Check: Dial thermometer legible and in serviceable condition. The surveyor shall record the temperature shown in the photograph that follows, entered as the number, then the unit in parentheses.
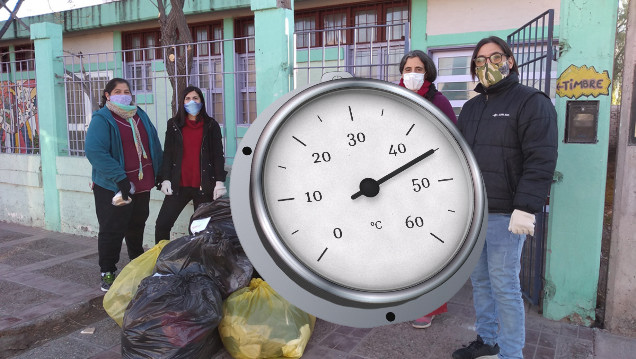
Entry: 45 (°C)
